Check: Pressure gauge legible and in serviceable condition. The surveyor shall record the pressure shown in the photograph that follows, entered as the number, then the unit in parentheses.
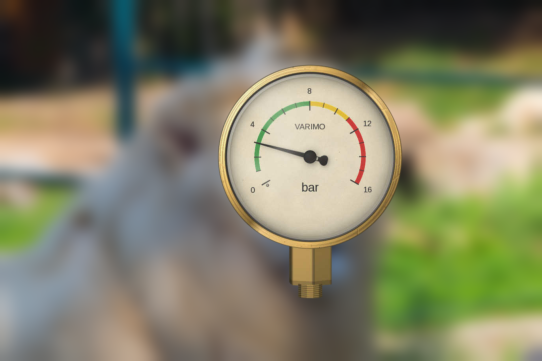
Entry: 3 (bar)
